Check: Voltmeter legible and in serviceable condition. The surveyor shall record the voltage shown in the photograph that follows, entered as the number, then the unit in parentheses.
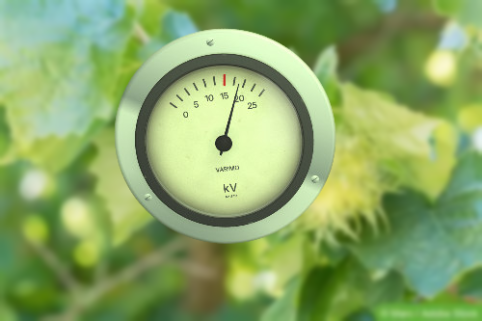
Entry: 18.75 (kV)
